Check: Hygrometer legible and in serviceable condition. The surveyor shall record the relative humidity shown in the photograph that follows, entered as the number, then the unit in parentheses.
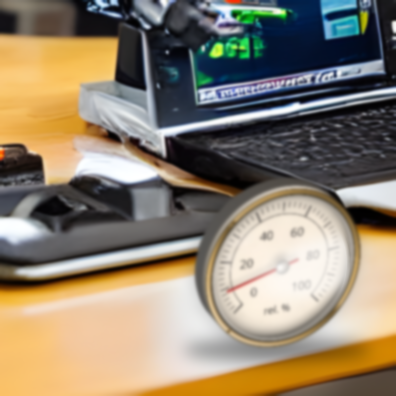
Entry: 10 (%)
